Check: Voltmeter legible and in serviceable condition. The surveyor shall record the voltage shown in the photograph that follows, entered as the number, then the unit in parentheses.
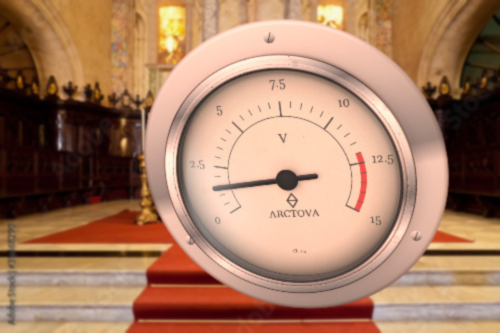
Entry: 1.5 (V)
